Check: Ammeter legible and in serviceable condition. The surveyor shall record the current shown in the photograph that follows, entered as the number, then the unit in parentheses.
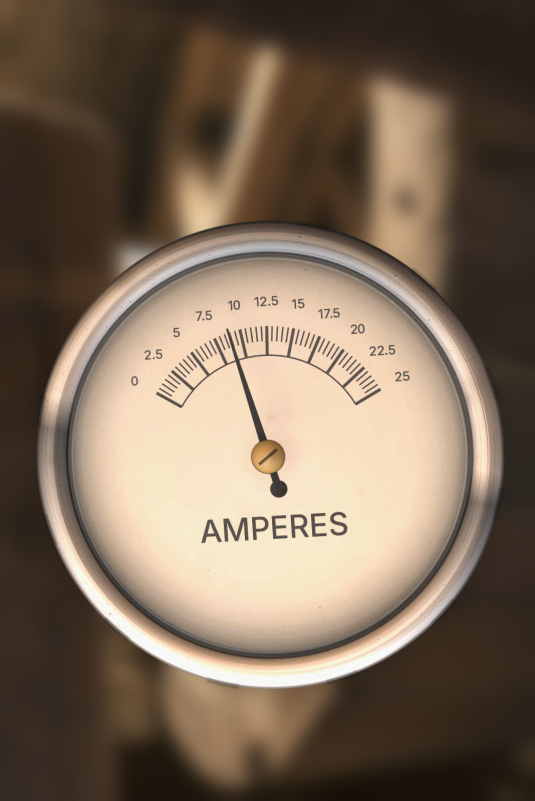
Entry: 9 (A)
